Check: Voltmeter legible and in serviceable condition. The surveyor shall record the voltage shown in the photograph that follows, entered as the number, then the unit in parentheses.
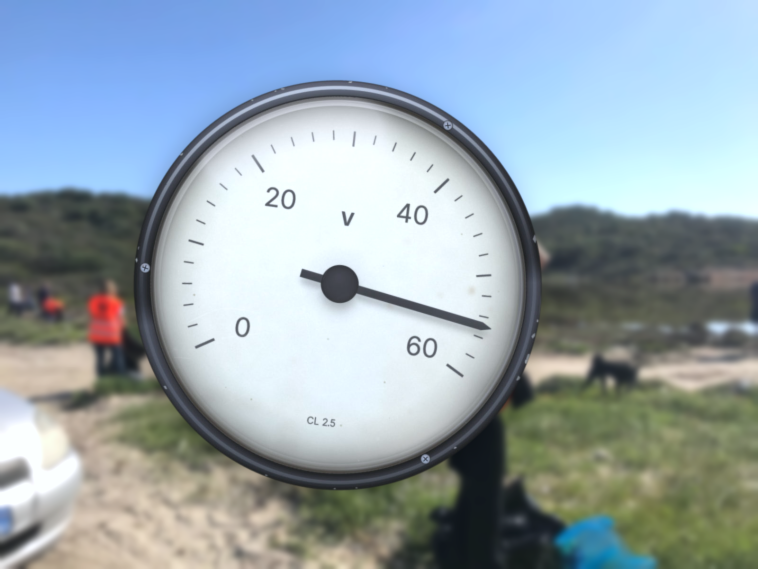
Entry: 55 (V)
